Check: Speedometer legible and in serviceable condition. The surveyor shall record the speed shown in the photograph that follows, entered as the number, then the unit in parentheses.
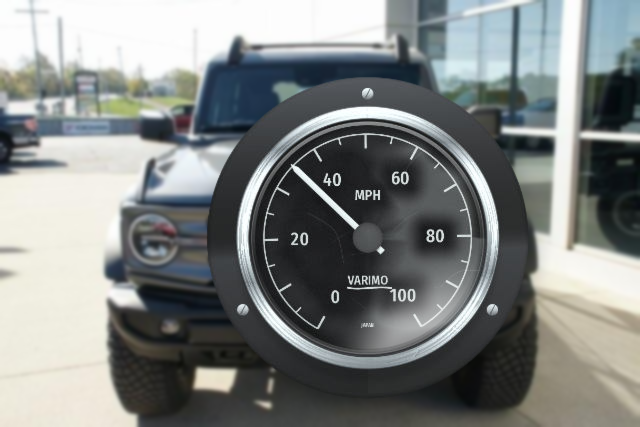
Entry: 35 (mph)
